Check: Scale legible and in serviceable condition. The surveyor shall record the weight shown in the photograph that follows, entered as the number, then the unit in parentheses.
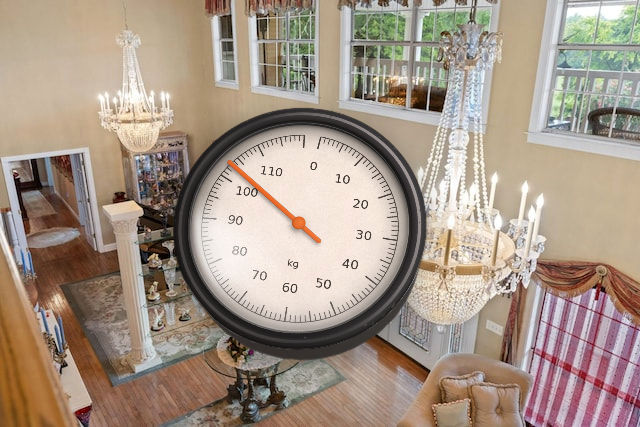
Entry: 103 (kg)
